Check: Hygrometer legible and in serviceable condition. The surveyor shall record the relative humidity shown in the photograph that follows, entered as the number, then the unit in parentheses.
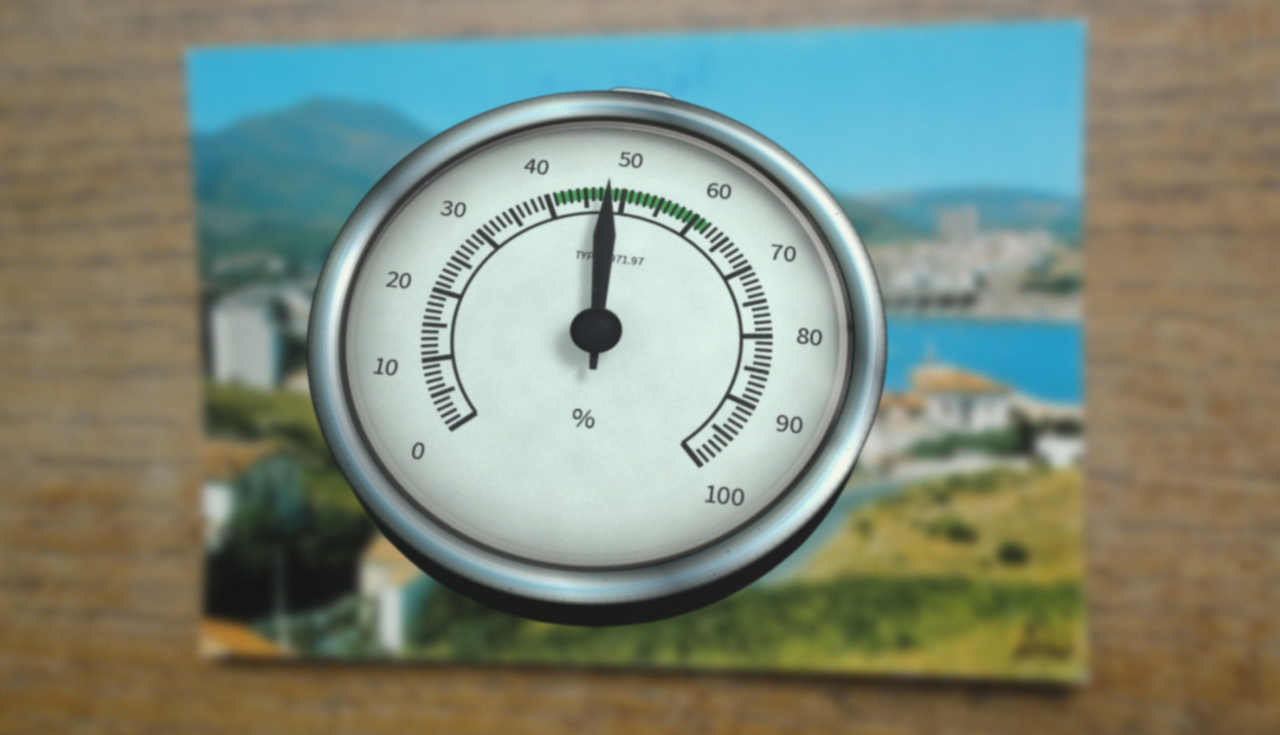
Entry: 48 (%)
